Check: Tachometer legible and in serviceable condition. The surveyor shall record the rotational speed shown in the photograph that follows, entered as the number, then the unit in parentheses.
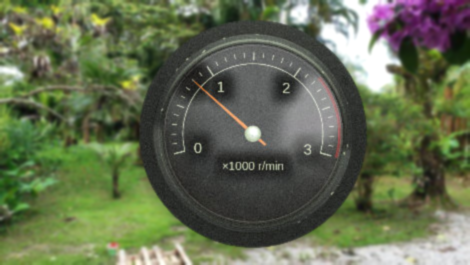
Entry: 800 (rpm)
